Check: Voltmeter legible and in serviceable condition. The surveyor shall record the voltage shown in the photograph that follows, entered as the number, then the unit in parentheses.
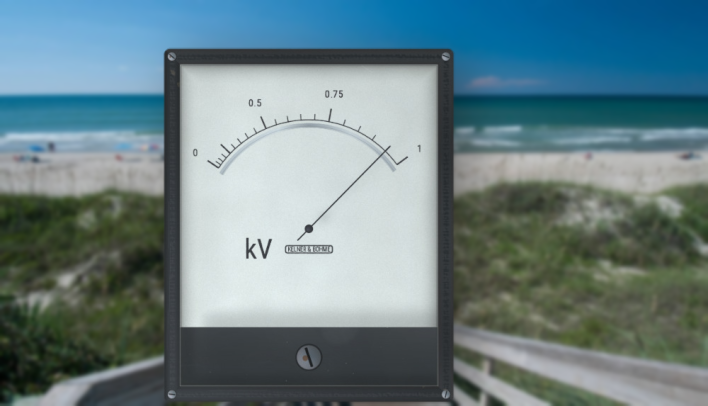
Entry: 0.95 (kV)
